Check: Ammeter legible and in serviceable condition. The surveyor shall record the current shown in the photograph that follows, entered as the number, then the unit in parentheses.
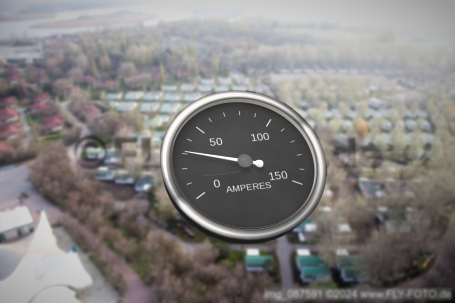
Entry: 30 (A)
